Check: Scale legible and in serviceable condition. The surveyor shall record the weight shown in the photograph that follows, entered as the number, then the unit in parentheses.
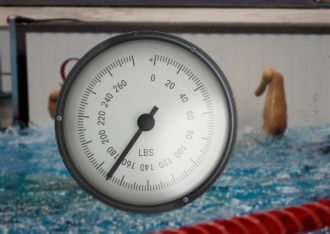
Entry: 170 (lb)
